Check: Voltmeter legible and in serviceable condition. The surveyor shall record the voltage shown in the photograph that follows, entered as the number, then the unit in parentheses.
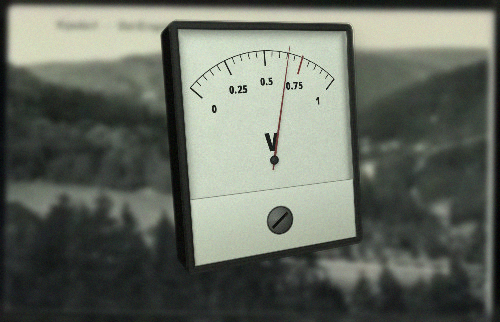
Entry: 0.65 (V)
